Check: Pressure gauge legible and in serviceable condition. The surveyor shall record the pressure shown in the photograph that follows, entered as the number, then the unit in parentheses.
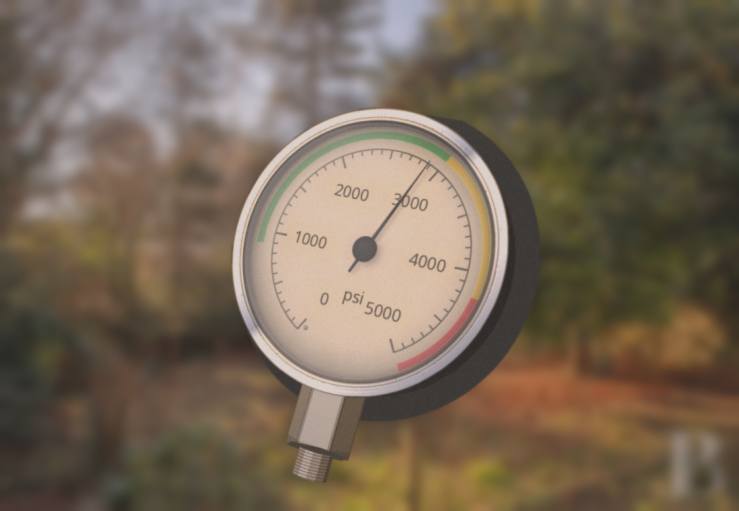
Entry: 2900 (psi)
